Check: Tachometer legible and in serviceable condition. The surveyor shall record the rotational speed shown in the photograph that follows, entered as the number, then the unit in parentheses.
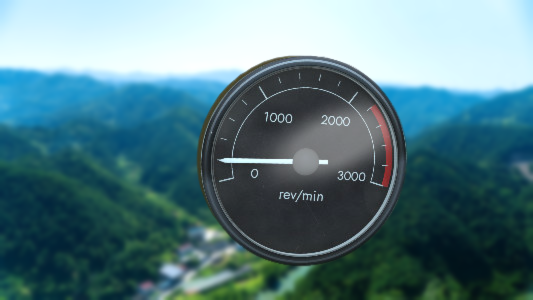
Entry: 200 (rpm)
